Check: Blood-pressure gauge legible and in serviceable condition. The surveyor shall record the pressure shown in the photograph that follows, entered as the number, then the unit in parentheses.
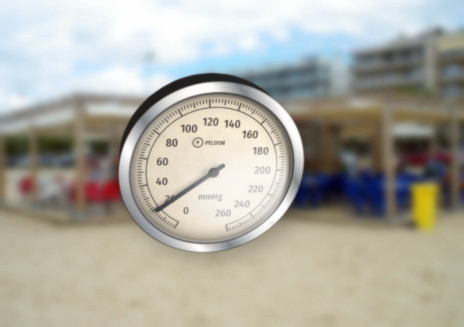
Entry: 20 (mmHg)
